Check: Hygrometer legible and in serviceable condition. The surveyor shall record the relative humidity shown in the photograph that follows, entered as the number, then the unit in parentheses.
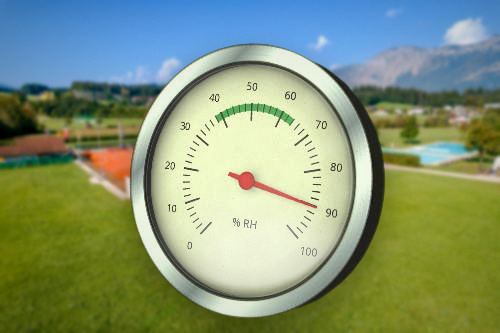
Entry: 90 (%)
